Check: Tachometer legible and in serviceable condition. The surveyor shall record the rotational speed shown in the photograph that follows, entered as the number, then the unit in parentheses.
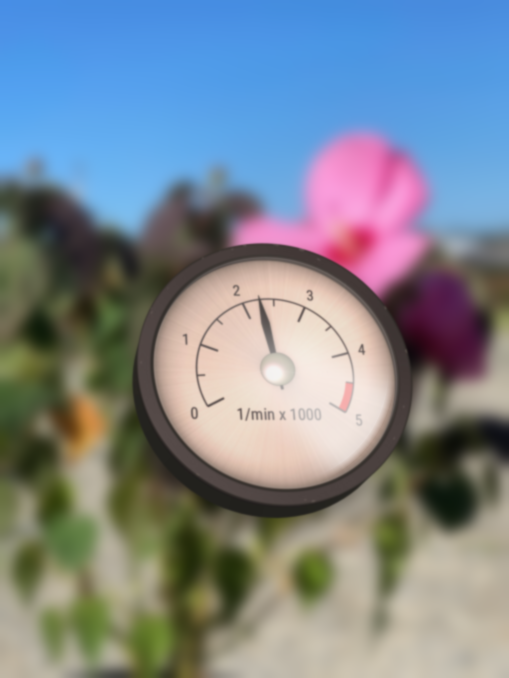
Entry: 2250 (rpm)
